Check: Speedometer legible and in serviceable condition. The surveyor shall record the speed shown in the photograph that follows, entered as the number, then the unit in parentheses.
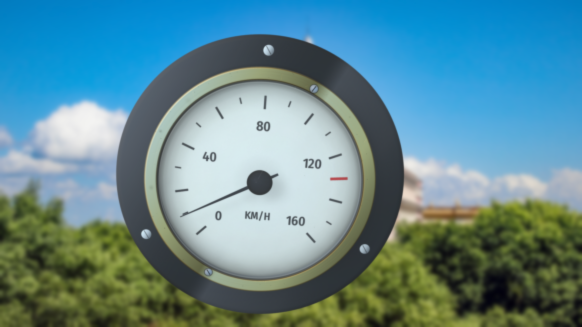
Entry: 10 (km/h)
